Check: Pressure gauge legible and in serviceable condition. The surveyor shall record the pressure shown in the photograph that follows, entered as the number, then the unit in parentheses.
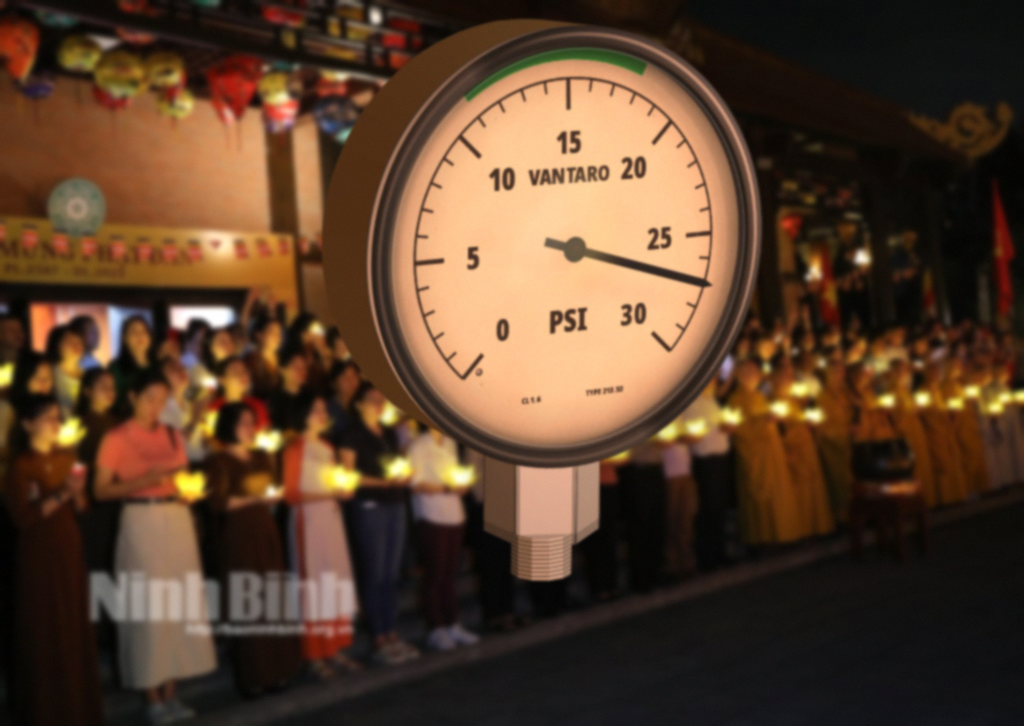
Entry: 27 (psi)
